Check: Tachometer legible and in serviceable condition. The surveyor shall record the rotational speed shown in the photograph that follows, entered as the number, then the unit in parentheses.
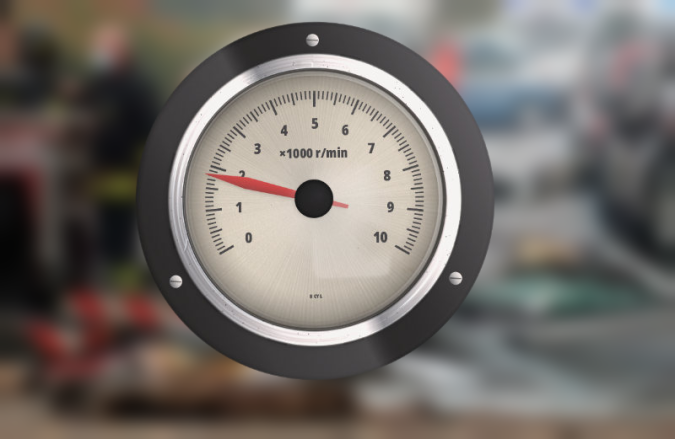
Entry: 1800 (rpm)
